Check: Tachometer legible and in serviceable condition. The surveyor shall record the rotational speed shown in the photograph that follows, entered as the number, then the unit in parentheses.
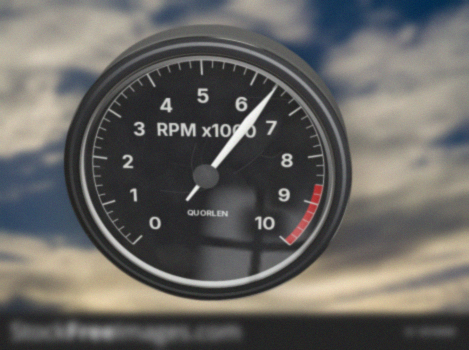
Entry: 6400 (rpm)
